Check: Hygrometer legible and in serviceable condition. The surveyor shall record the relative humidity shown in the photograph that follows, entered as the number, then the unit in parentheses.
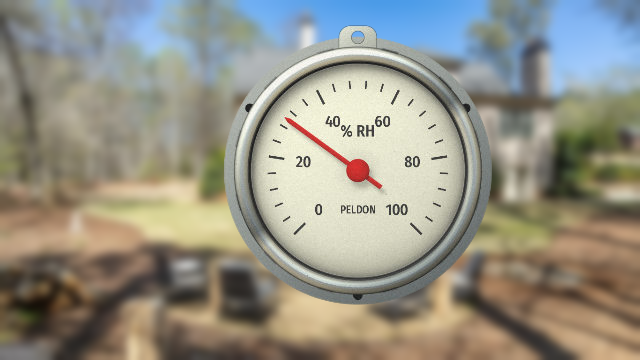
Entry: 30 (%)
